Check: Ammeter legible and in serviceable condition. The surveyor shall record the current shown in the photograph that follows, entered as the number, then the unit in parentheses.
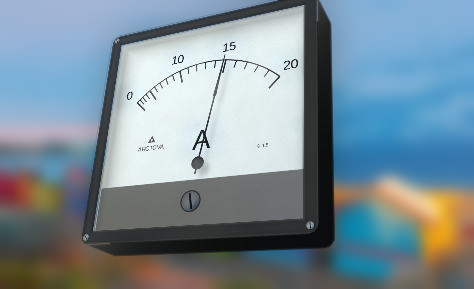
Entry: 15 (A)
